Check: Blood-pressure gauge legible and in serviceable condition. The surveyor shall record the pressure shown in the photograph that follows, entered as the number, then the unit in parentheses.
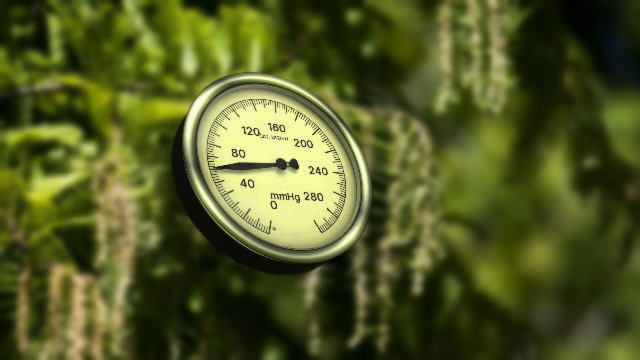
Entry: 60 (mmHg)
